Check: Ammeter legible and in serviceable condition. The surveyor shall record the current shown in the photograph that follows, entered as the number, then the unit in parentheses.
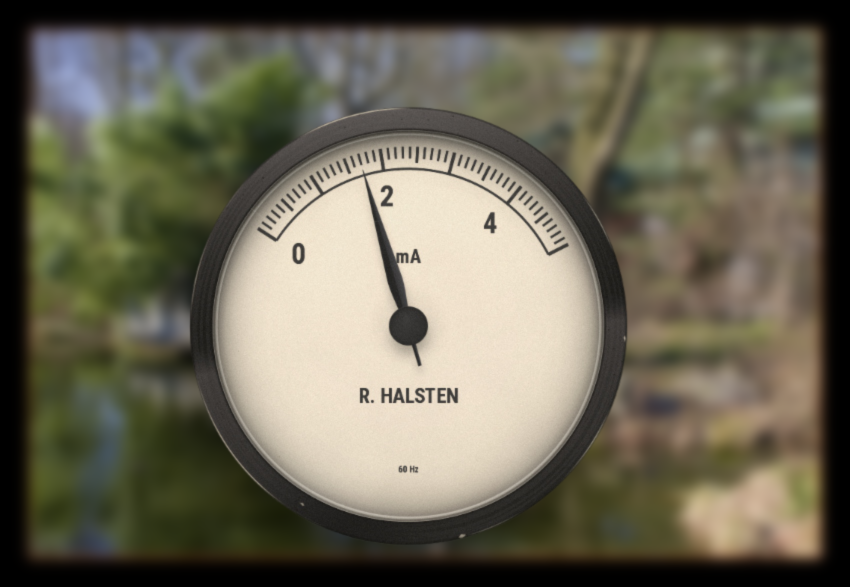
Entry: 1.7 (mA)
